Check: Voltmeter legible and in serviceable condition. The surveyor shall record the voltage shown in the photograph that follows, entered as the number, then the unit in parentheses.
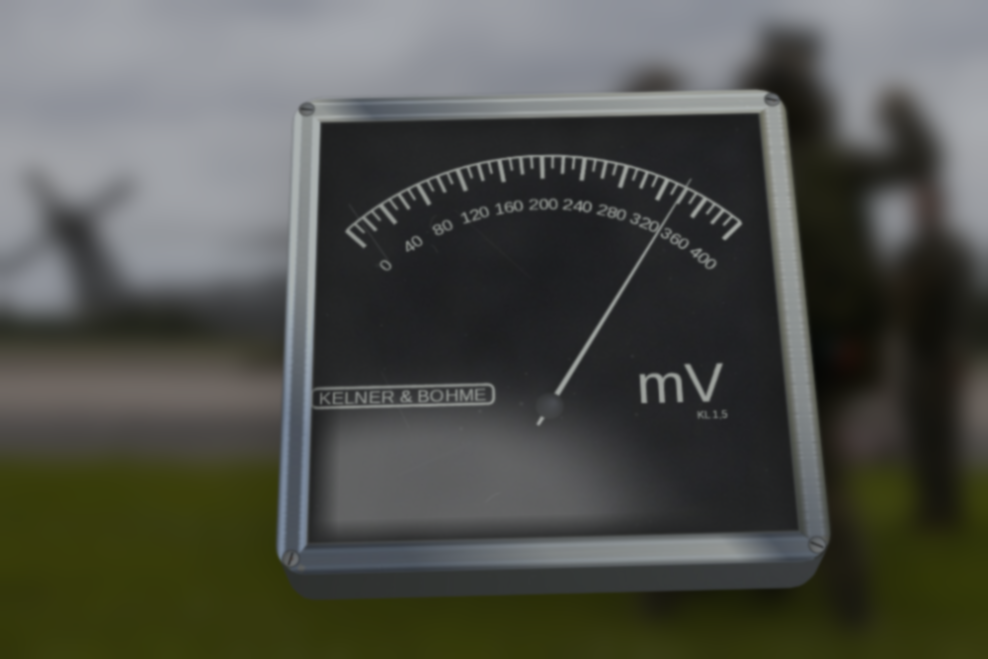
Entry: 340 (mV)
